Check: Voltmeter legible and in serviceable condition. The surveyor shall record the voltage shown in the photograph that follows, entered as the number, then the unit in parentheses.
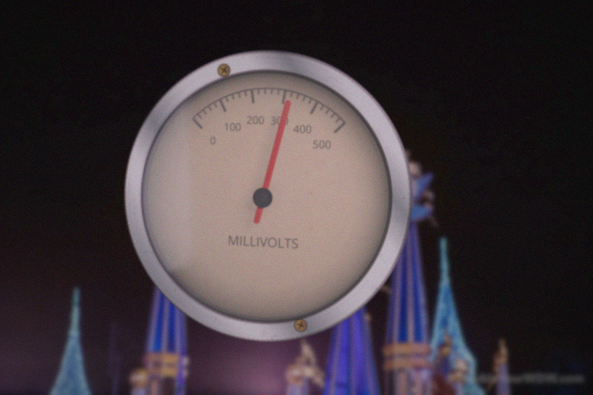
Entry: 320 (mV)
